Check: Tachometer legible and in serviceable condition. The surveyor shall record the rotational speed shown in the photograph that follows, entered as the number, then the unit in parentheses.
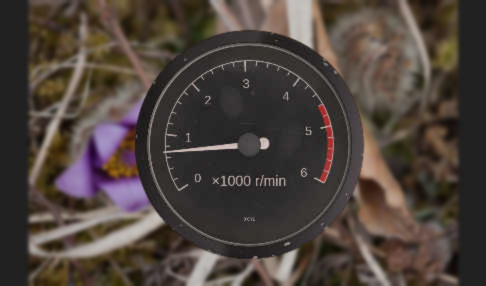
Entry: 700 (rpm)
